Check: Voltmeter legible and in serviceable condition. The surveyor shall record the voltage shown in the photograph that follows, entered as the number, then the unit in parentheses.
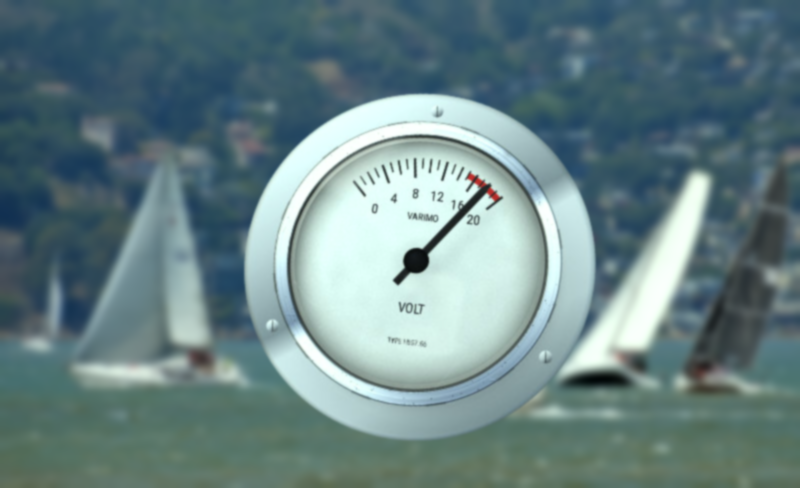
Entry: 18 (V)
